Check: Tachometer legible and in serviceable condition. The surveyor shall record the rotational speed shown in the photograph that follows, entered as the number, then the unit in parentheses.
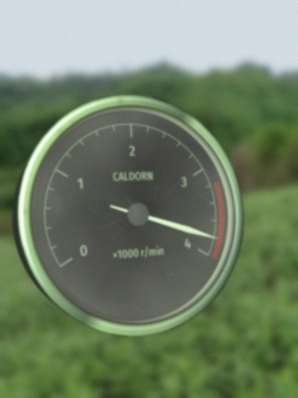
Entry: 3800 (rpm)
